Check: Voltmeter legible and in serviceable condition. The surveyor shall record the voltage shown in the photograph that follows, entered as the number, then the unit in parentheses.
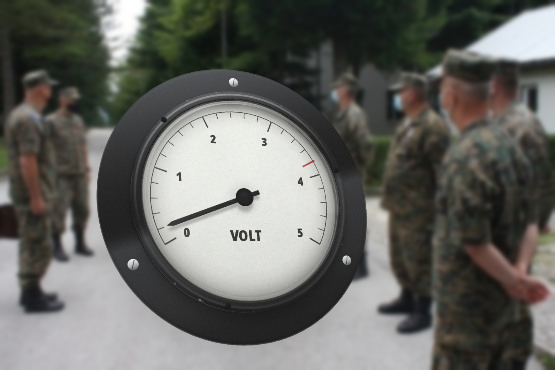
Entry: 0.2 (V)
